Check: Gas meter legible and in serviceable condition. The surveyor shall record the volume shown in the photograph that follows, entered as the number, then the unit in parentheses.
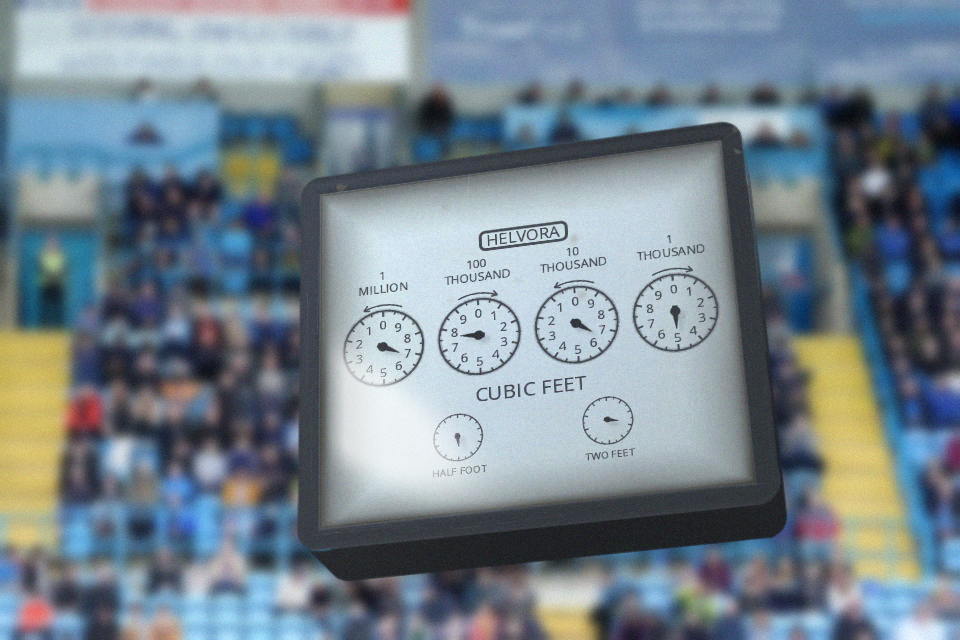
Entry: 676500 (ft³)
